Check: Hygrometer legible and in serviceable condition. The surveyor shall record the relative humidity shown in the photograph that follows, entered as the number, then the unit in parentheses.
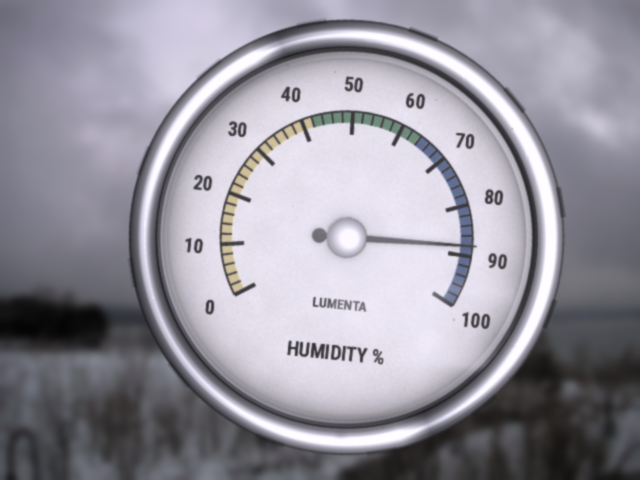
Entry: 88 (%)
